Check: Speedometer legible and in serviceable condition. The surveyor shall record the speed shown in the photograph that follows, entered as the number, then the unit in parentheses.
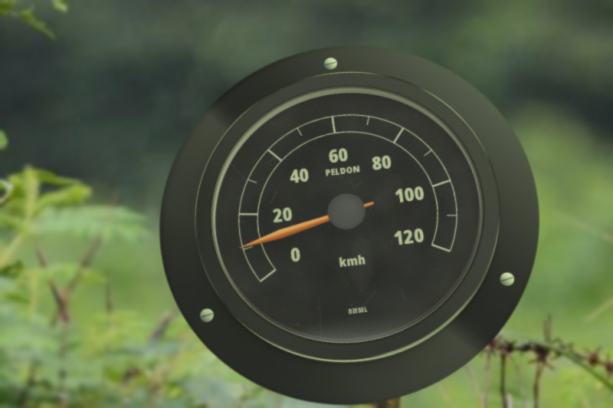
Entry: 10 (km/h)
